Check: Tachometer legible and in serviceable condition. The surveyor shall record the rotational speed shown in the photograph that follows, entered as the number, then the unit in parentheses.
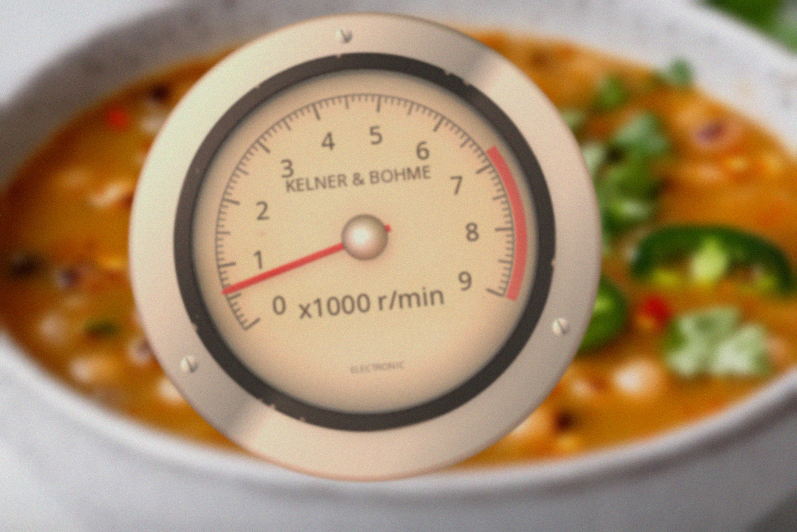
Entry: 600 (rpm)
